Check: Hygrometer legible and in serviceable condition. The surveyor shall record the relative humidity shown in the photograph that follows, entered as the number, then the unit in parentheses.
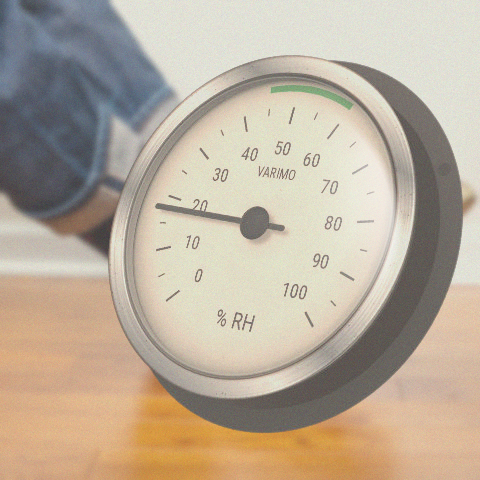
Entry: 17.5 (%)
